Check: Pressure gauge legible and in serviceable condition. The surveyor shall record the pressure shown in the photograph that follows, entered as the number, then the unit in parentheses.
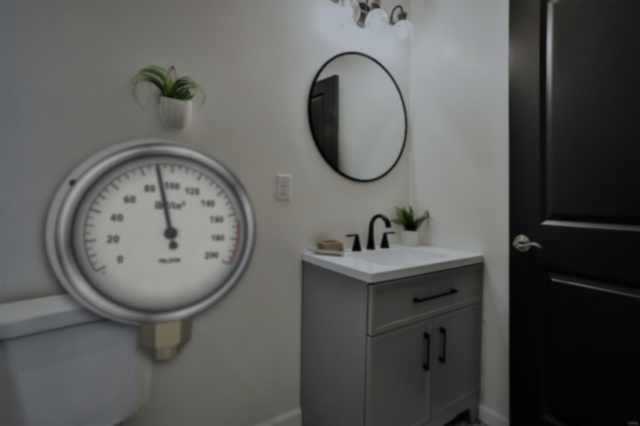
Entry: 90 (psi)
